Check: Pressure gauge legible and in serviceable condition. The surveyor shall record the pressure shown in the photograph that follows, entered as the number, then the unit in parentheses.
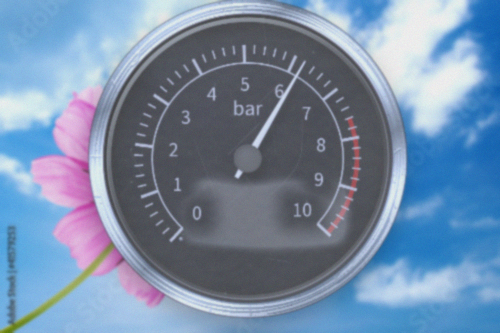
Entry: 6.2 (bar)
